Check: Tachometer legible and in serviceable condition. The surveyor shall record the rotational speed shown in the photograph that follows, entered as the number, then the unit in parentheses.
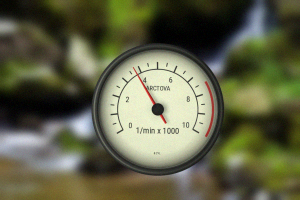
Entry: 3750 (rpm)
